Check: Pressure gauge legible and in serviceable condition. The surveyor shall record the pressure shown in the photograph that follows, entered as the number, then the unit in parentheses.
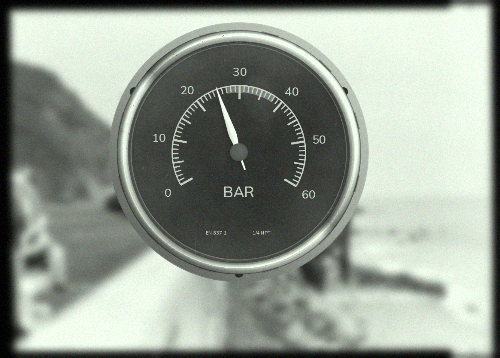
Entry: 25 (bar)
